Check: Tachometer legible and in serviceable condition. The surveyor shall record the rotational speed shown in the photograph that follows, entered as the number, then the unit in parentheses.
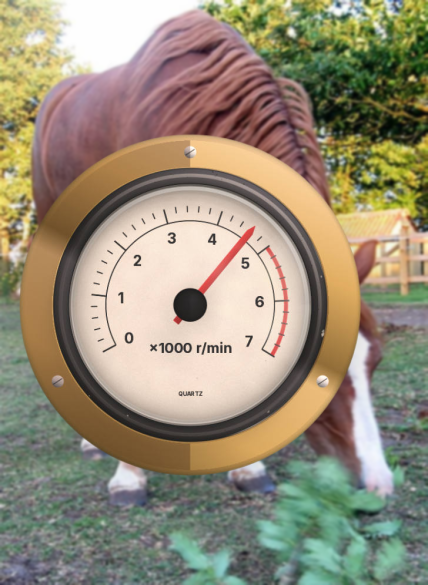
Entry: 4600 (rpm)
